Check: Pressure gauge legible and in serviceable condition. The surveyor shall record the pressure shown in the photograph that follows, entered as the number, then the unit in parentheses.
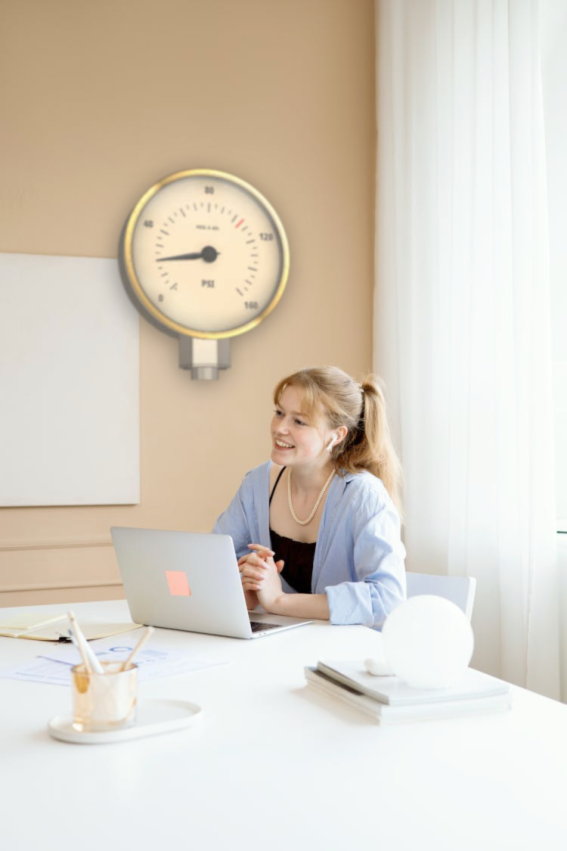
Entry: 20 (psi)
